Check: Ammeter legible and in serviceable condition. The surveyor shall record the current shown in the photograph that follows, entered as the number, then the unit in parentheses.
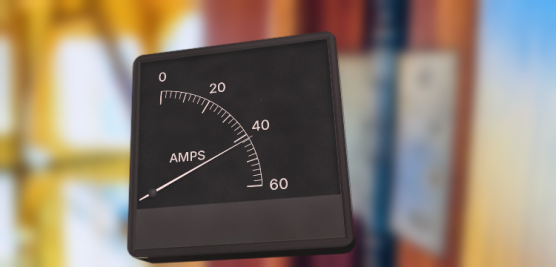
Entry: 42 (A)
